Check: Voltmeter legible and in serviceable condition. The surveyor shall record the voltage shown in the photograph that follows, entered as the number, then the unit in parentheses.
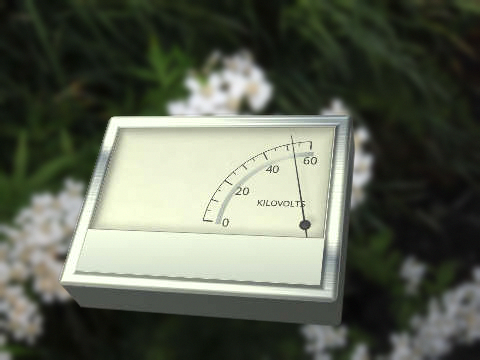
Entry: 52.5 (kV)
